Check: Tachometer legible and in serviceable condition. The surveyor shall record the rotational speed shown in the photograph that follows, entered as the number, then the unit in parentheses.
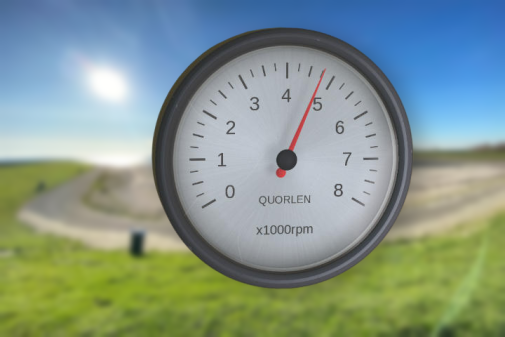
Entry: 4750 (rpm)
